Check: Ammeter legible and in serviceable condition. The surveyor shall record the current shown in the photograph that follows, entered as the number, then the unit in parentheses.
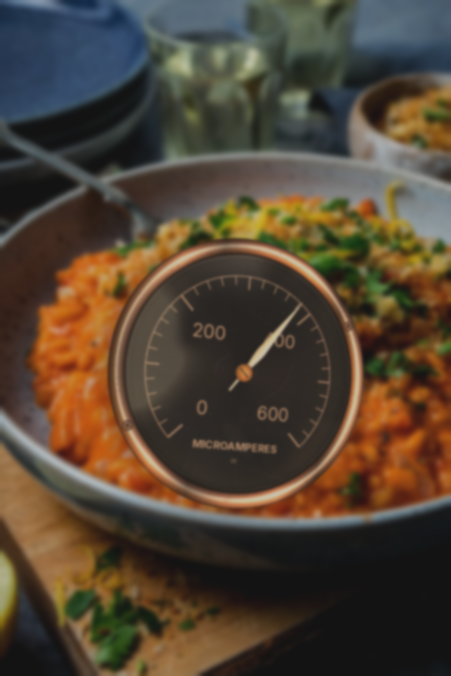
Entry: 380 (µA)
